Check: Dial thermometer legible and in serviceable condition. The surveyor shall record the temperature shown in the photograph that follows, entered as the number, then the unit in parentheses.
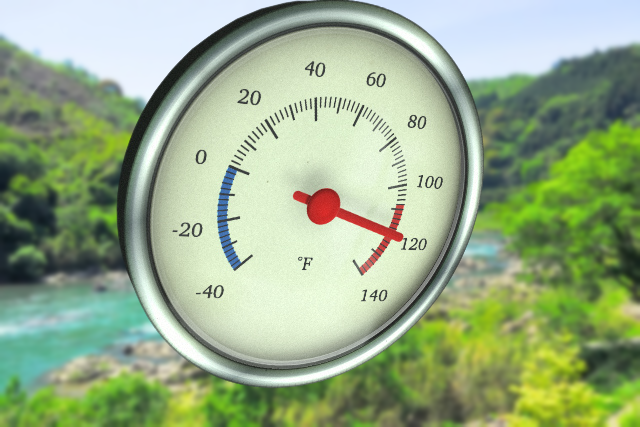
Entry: 120 (°F)
